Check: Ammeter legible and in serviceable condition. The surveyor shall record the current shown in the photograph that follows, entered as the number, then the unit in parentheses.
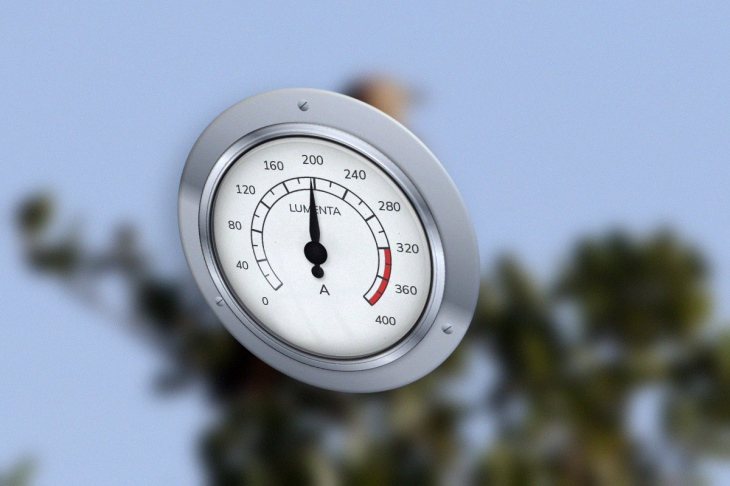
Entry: 200 (A)
